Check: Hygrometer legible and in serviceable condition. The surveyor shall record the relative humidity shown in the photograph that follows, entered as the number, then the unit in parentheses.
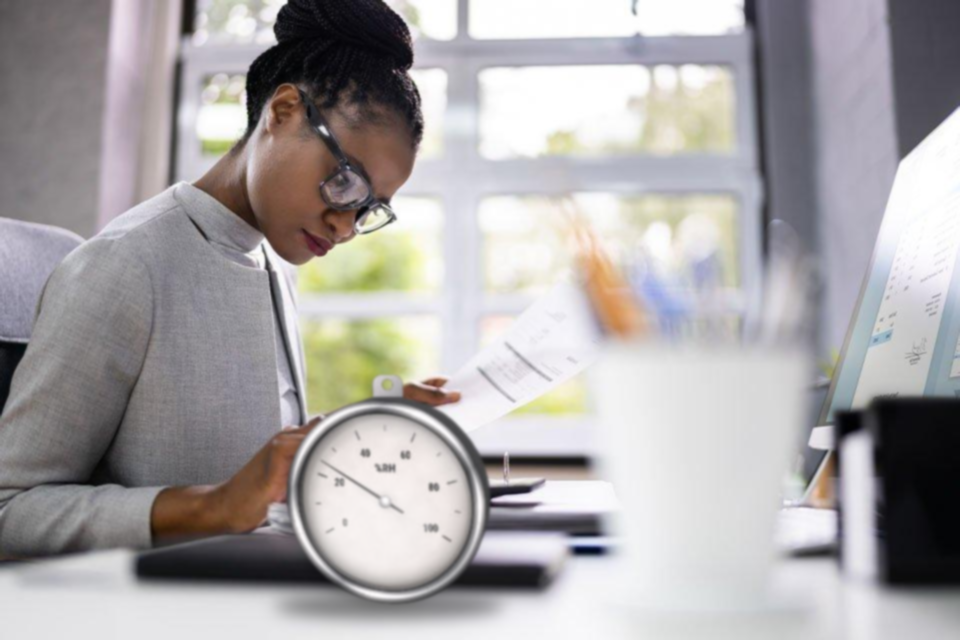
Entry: 25 (%)
